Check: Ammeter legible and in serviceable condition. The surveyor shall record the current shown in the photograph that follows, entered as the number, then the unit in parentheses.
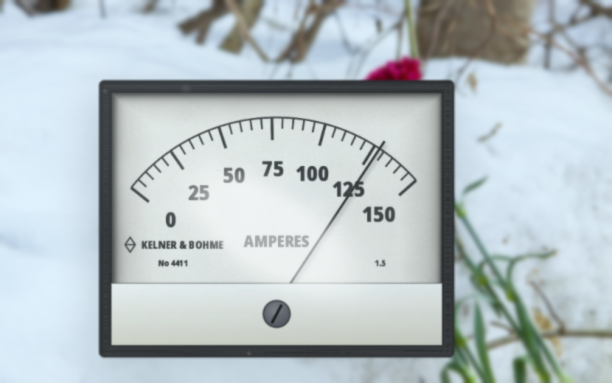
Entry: 127.5 (A)
